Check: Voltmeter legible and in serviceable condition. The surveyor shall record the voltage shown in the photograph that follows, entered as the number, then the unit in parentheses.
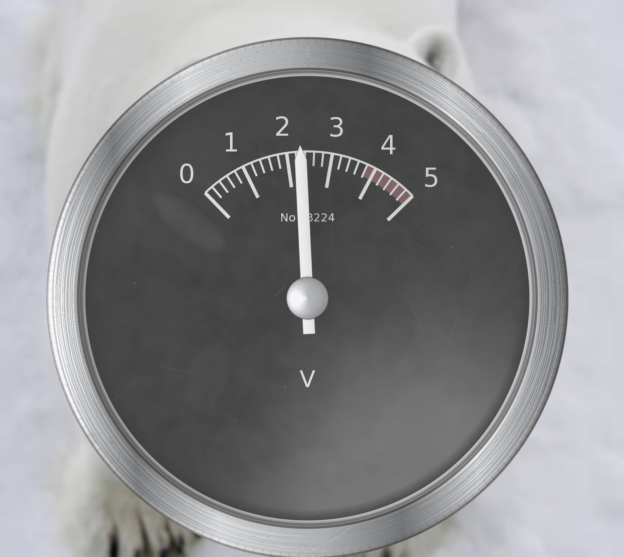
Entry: 2.3 (V)
